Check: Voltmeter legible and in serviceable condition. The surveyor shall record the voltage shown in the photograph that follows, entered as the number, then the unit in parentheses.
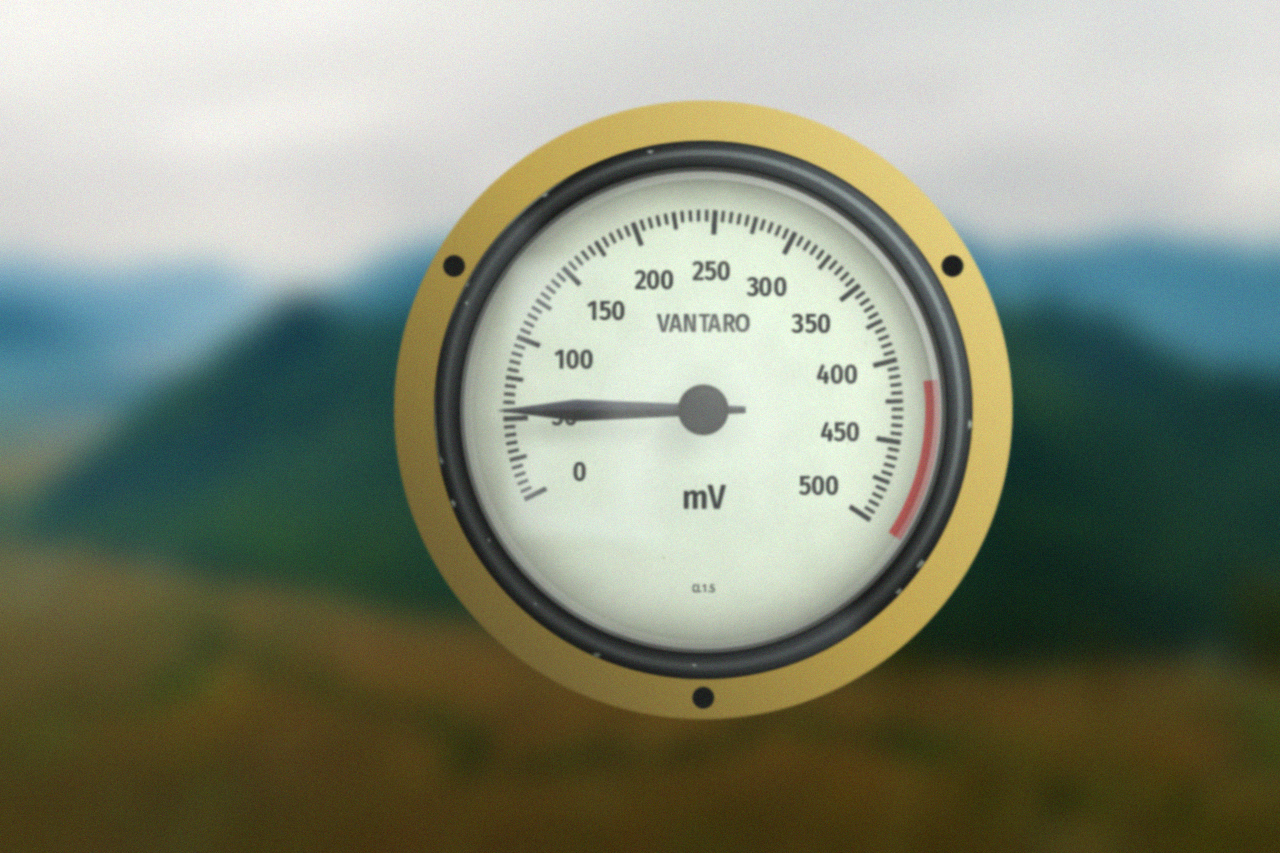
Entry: 55 (mV)
